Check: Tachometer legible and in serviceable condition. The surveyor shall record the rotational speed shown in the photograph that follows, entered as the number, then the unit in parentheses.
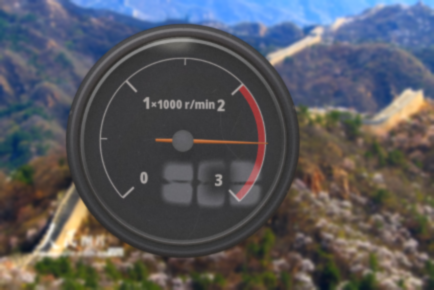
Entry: 2500 (rpm)
